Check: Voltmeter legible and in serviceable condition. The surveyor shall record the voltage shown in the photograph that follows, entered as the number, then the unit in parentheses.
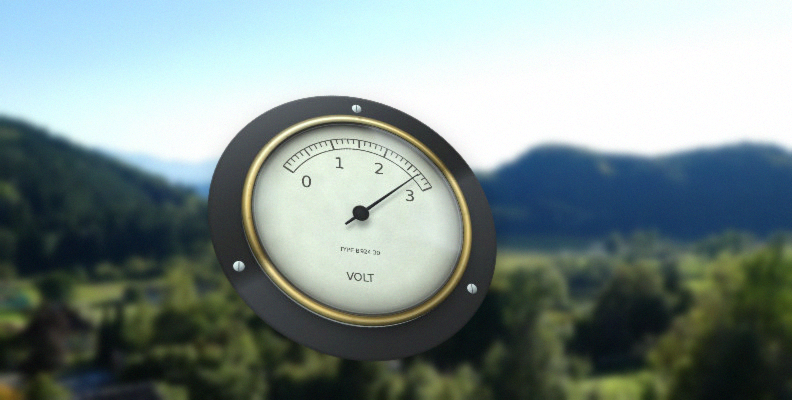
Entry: 2.7 (V)
